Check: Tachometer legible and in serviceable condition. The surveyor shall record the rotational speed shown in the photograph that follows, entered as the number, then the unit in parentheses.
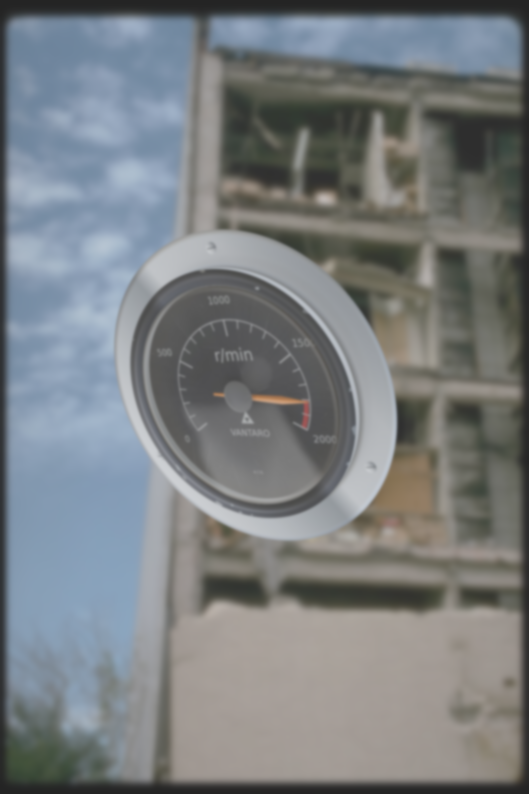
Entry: 1800 (rpm)
